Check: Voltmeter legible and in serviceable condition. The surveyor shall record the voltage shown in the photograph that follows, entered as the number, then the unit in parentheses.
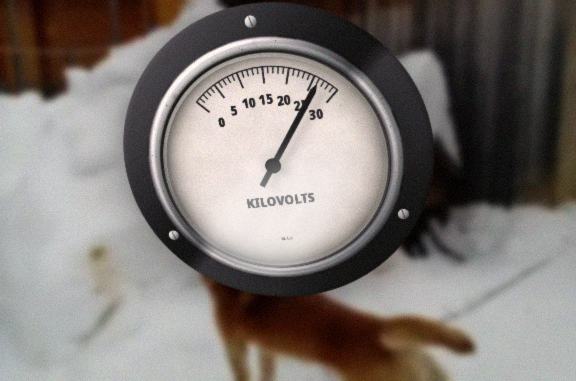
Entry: 26 (kV)
